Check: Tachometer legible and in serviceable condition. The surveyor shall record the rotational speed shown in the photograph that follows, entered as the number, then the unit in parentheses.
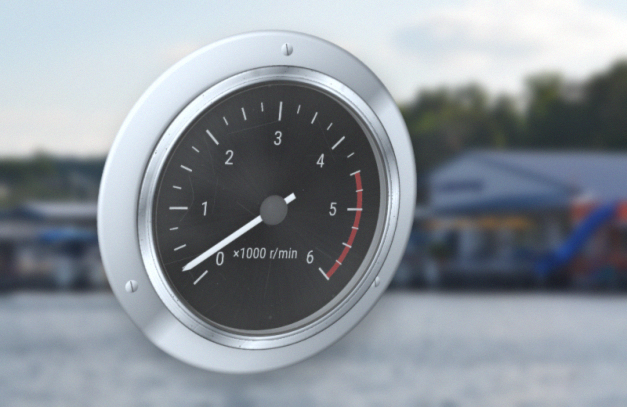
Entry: 250 (rpm)
